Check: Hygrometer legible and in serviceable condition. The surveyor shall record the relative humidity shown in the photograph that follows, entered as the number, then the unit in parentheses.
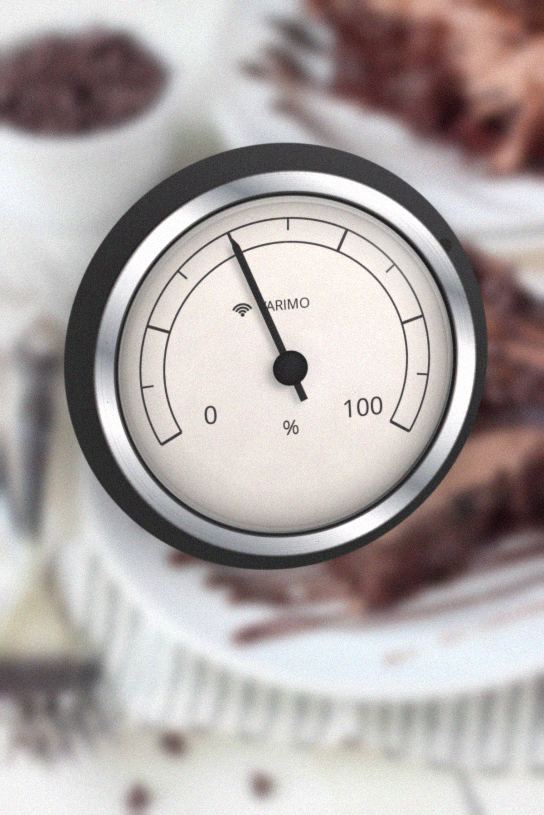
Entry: 40 (%)
